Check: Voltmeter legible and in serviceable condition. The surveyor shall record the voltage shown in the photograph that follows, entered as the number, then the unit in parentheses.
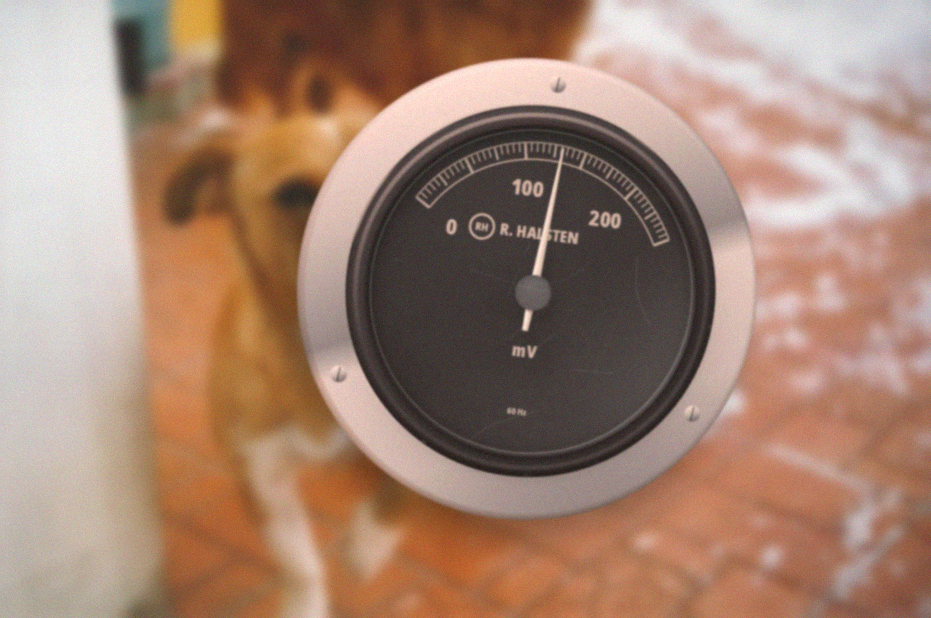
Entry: 130 (mV)
